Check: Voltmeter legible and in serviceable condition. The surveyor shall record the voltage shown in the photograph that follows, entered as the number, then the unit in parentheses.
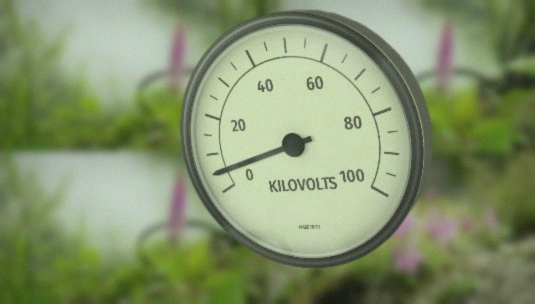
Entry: 5 (kV)
